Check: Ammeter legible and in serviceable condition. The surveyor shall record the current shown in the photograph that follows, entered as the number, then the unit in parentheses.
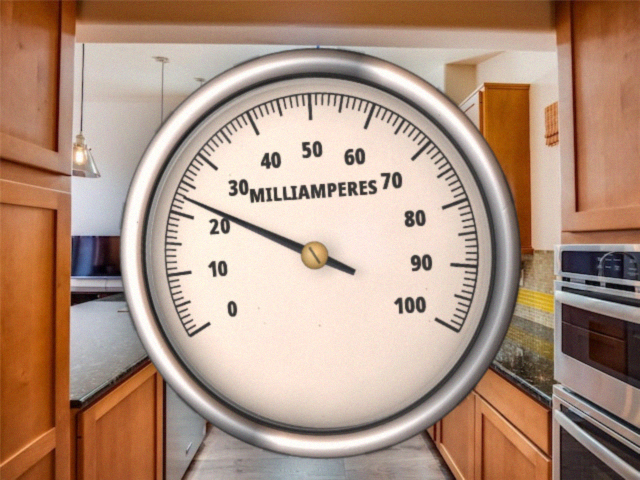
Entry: 23 (mA)
